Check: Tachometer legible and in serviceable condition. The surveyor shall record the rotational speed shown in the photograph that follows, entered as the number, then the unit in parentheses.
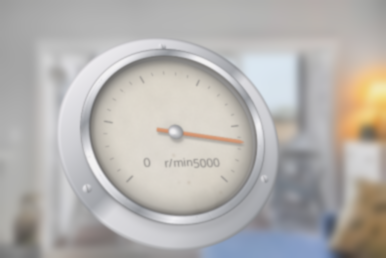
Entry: 4300 (rpm)
